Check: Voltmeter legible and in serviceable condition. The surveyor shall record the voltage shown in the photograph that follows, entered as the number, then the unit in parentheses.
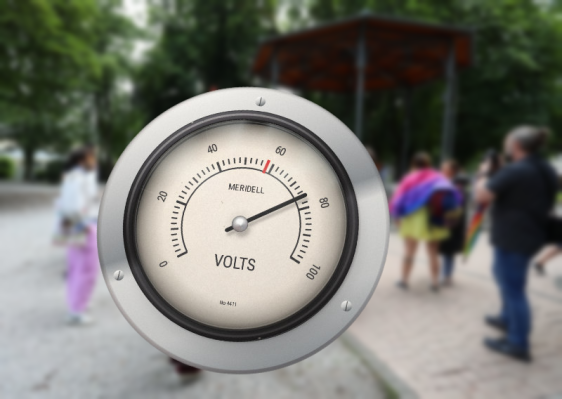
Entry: 76 (V)
